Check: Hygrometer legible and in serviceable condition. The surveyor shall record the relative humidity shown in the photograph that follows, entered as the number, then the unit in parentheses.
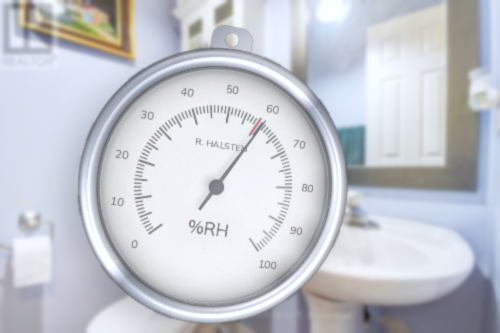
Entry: 60 (%)
